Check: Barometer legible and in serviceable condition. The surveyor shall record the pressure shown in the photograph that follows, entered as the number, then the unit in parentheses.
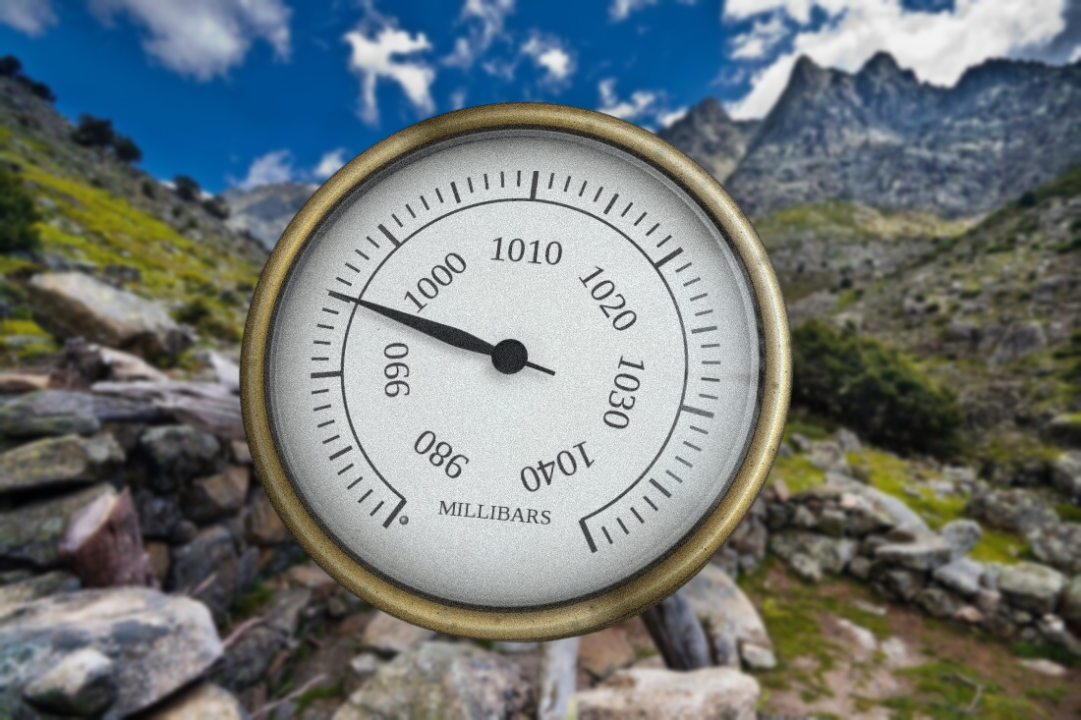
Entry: 995 (mbar)
